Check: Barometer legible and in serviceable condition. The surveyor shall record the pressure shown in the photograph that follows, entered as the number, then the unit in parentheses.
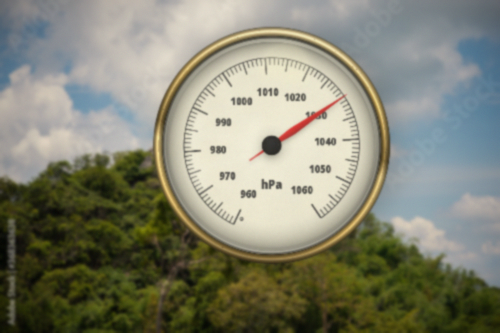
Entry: 1030 (hPa)
